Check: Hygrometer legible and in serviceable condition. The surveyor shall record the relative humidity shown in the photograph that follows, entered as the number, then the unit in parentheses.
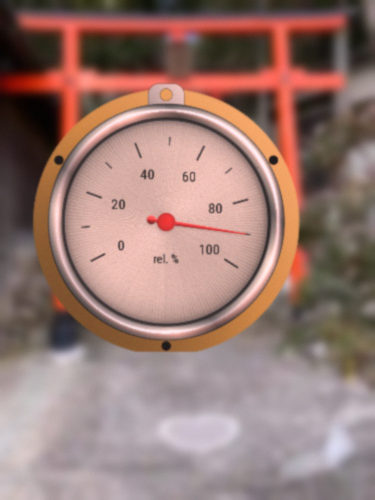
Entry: 90 (%)
